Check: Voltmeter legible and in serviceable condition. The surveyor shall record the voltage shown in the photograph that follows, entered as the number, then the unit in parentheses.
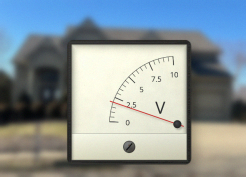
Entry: 2 (V)
